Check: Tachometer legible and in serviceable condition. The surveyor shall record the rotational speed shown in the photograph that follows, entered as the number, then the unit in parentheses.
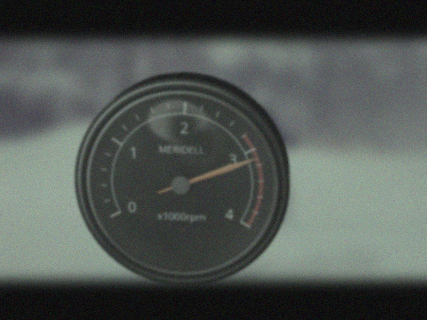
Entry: 3100 (rpm)
